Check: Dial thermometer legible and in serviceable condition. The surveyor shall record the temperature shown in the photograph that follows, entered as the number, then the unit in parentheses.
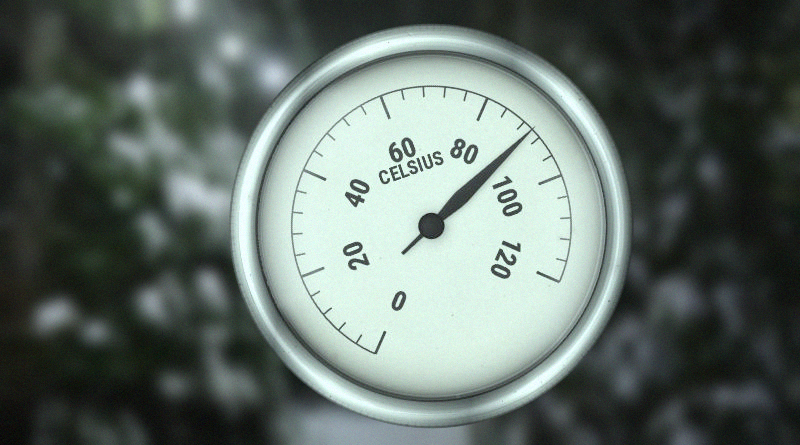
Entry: 90 (°C)
